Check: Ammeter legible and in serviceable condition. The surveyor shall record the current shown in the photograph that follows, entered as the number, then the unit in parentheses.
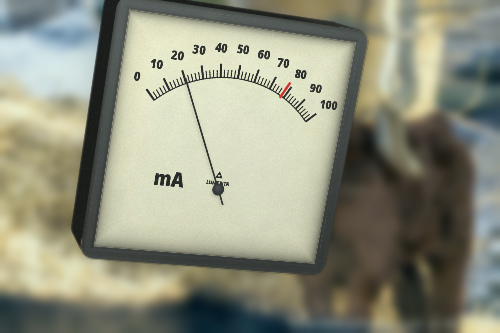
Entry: 20 (mA)
